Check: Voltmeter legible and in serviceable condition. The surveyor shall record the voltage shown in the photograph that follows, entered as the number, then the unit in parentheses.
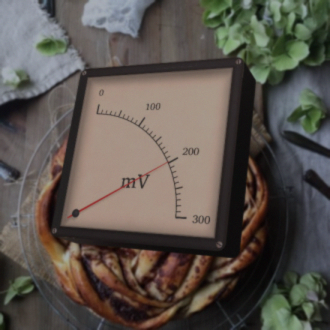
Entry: 200 (mV)
